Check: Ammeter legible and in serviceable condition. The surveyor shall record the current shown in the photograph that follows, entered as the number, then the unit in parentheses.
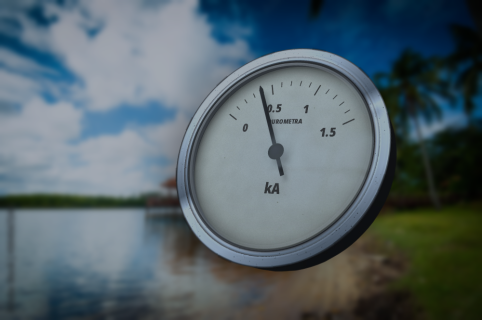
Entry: 0.4 (kA)
